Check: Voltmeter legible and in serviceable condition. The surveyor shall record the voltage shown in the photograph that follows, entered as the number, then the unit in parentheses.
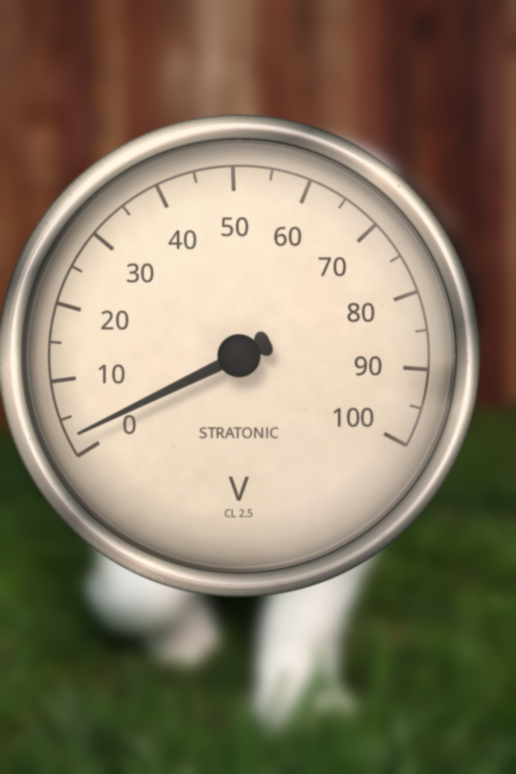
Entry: 2.5 (V)
